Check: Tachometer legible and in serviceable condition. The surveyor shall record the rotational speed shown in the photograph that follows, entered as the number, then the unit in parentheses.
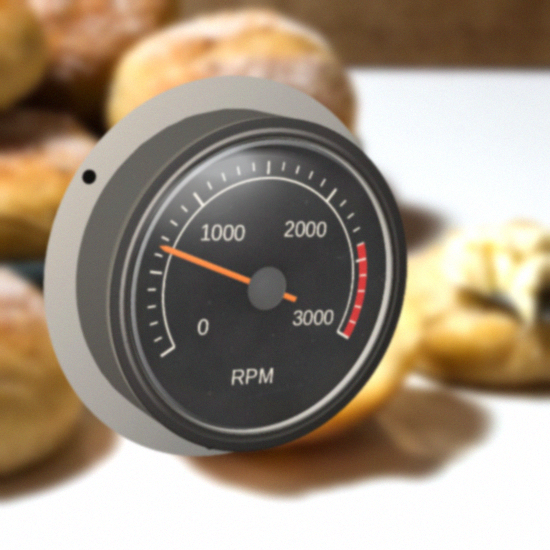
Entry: 650 (rpm)
